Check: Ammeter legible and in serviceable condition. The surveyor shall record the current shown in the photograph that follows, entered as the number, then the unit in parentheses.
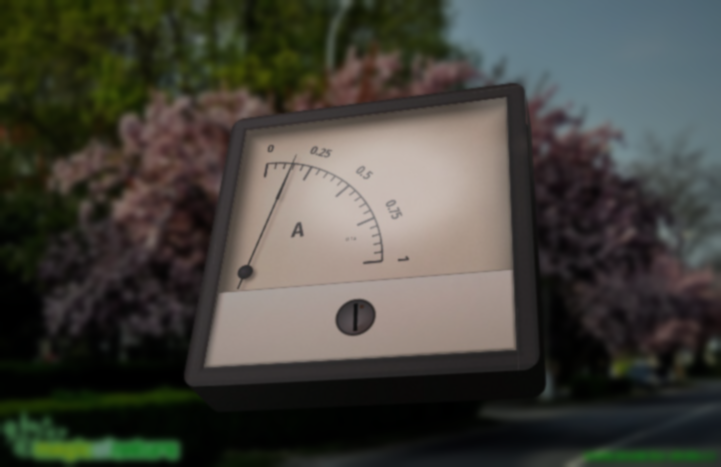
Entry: 0.15 (A)
